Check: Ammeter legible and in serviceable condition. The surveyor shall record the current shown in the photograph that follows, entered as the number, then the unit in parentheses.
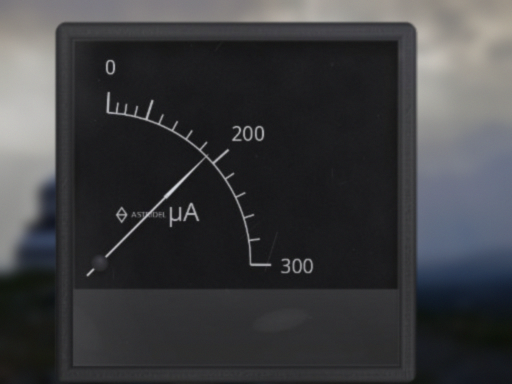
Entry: 190 (µA)
